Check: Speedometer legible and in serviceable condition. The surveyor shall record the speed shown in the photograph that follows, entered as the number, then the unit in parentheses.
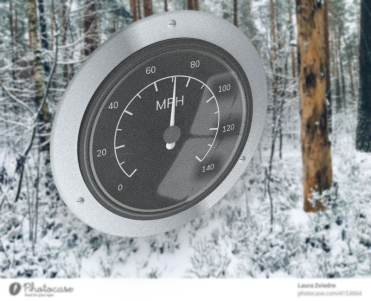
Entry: 70 (mph)
